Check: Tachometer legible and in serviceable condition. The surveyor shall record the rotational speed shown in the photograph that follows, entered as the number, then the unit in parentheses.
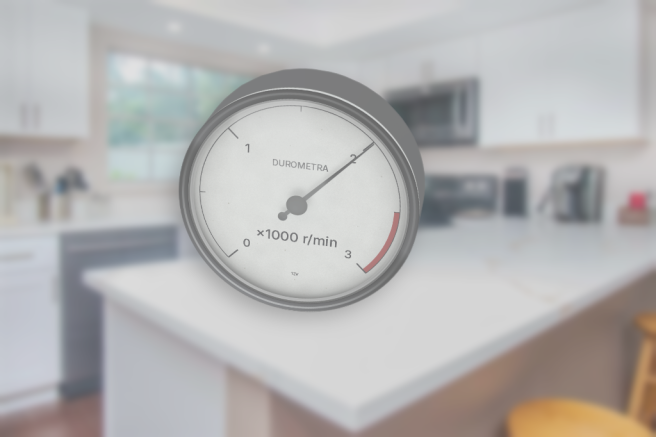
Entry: 2000 (rpm)
